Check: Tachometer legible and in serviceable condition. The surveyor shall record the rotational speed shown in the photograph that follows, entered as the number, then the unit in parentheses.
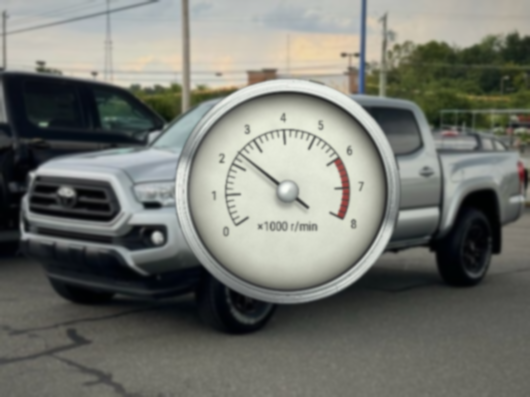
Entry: 2400 (rpm)
